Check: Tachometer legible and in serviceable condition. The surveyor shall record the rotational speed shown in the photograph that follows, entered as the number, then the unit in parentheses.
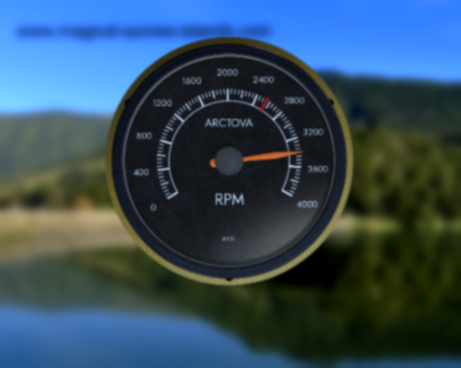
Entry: 3400 (rpm)
